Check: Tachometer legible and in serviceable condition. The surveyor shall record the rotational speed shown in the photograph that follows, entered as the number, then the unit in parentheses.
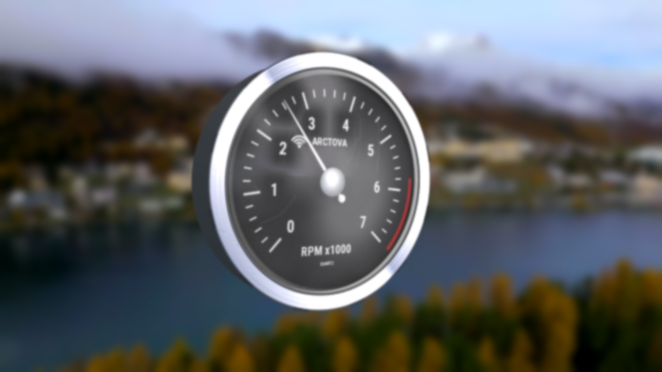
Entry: 2600 (rpm)
